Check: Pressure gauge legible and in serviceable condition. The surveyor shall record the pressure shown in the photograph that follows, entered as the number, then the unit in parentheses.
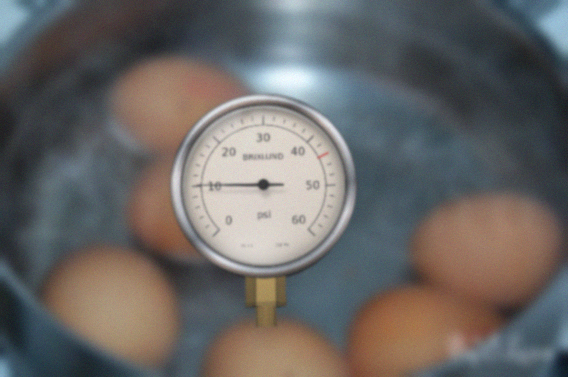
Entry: 10 (psi)
